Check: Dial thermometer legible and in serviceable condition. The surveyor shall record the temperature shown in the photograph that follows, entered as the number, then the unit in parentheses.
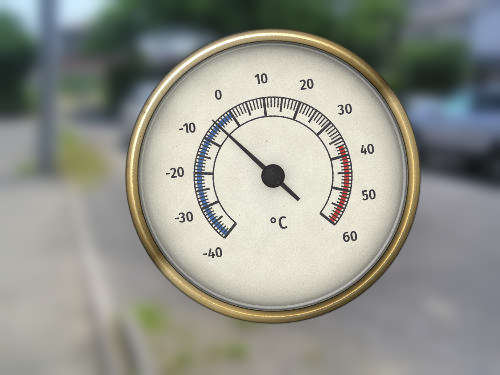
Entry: -5 (°C)
